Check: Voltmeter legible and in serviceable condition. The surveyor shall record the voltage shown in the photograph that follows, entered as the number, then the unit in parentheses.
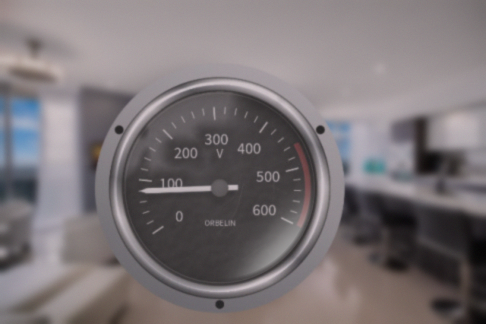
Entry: 80 (V)
